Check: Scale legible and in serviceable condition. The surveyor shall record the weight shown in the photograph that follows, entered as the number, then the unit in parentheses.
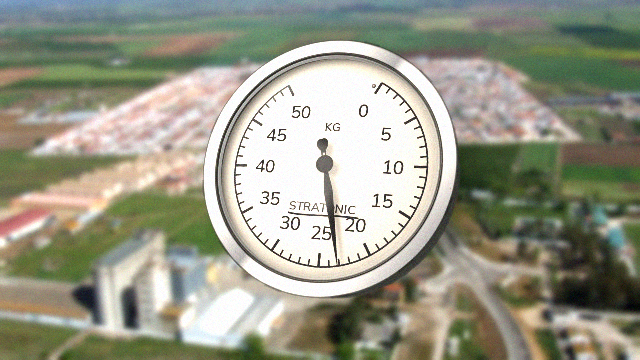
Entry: 23 (kg)
